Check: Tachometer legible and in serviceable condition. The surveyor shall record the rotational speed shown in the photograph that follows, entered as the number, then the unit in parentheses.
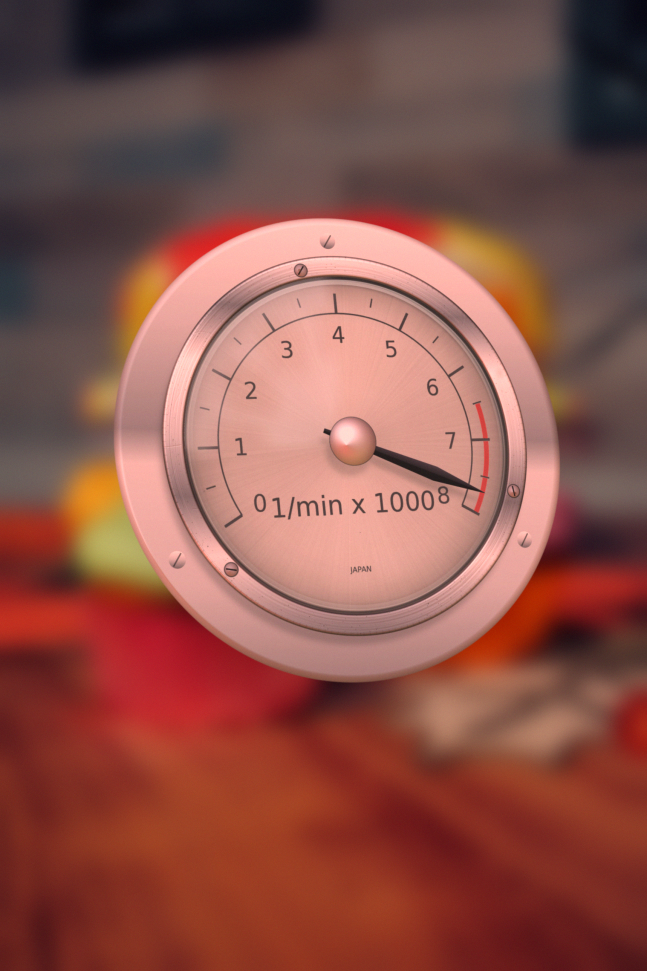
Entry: 7750 (rpm)
